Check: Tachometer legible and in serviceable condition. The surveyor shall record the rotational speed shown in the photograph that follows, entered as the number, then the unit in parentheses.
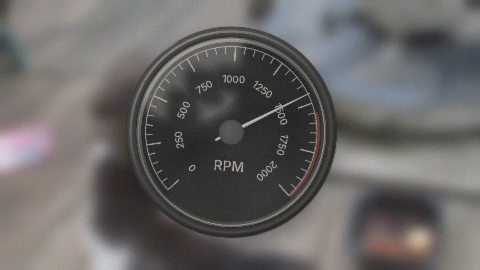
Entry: 1450 (rpm)
